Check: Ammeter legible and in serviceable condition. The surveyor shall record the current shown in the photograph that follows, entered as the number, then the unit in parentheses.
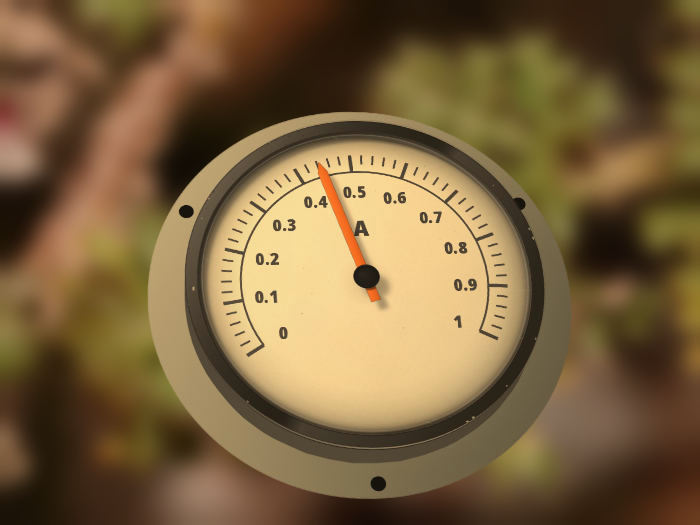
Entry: 0.44 (A)
